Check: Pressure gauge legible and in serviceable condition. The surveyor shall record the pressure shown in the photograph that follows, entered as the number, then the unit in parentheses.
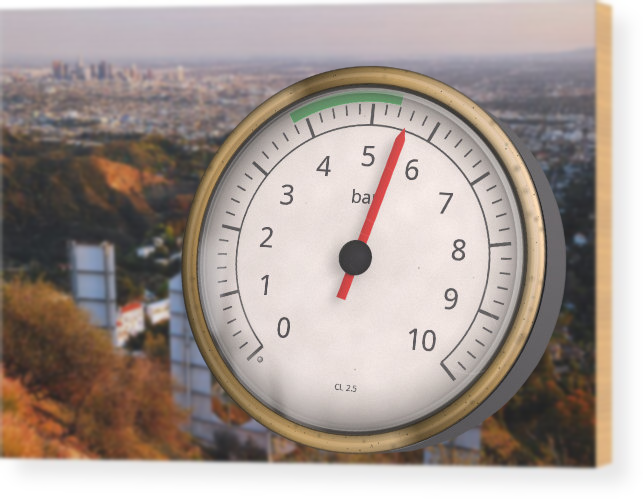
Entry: 5.6 (bar)
